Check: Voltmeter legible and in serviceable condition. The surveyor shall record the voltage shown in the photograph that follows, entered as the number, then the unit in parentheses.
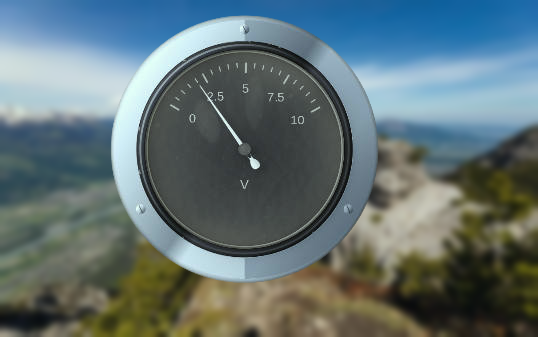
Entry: 2 (V)
